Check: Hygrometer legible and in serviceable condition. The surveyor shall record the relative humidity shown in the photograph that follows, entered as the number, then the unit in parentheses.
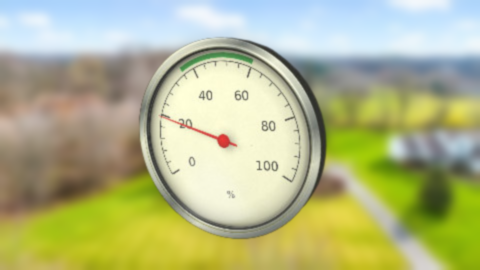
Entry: 20 (%)
